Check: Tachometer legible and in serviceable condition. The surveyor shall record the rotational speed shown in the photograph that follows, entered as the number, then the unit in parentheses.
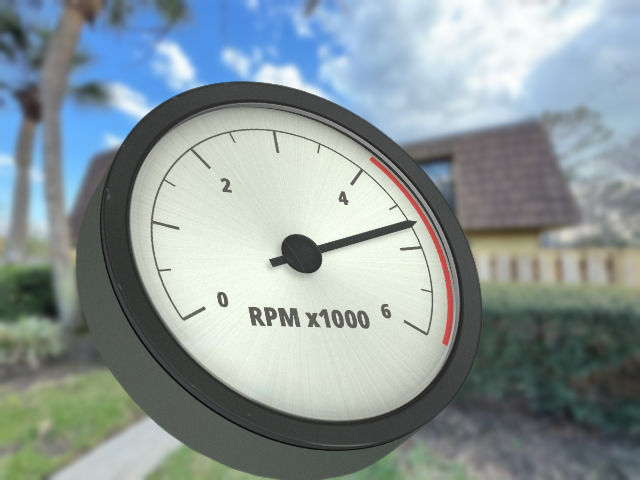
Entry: 4750 (rpm)
